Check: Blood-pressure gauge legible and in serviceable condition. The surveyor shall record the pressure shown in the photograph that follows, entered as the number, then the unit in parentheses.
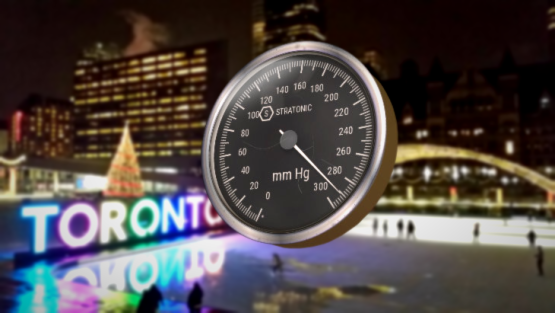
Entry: 290 (mmHg)
